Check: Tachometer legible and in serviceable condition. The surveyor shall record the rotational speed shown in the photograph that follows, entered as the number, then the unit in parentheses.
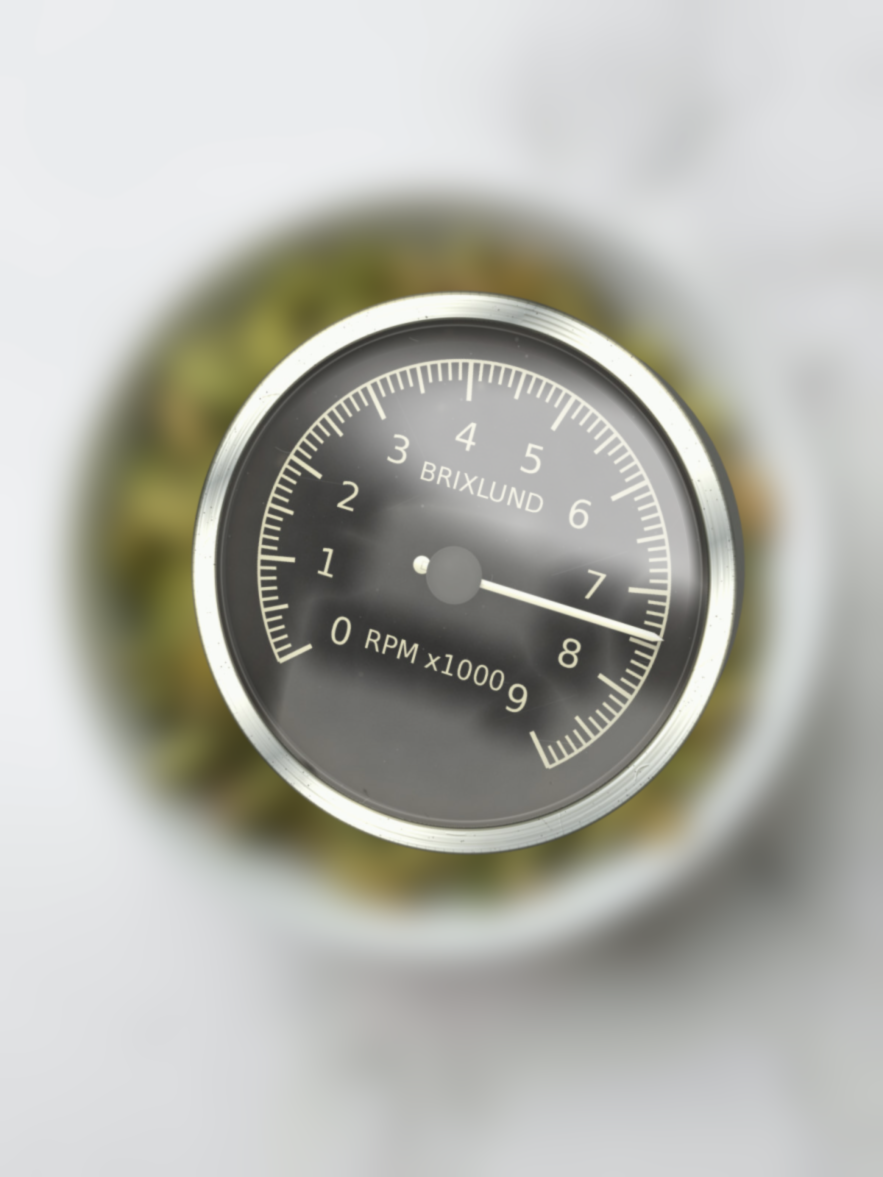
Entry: 7400 (rpm)
